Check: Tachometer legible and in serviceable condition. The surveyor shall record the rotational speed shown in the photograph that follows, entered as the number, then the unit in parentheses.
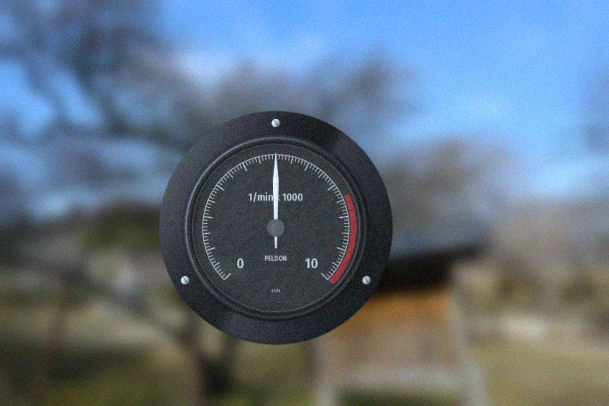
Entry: 5000 (rpm)
